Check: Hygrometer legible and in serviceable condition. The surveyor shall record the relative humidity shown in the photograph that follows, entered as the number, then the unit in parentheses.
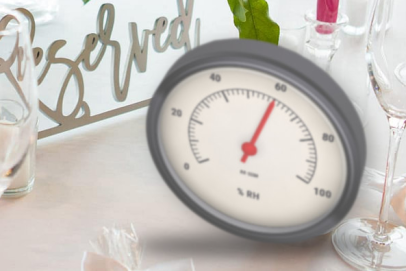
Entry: 60 (%)
